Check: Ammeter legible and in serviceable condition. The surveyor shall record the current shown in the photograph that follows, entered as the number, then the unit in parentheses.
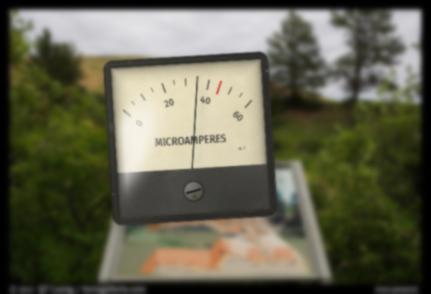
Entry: 35 (µA)
